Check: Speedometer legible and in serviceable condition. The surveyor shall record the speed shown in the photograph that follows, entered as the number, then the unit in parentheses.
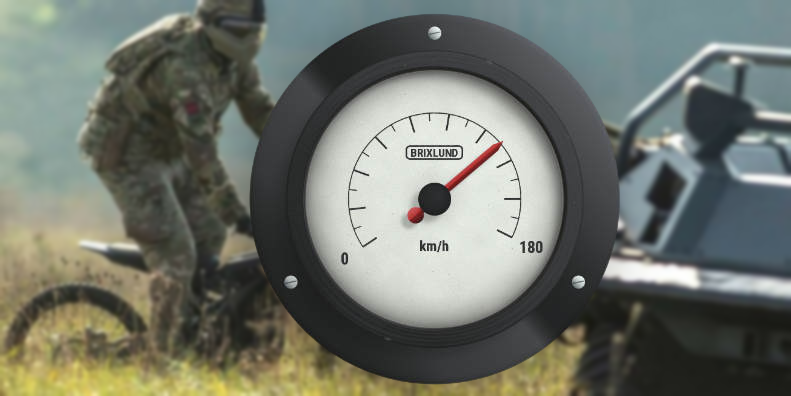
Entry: 130 (km/h)
